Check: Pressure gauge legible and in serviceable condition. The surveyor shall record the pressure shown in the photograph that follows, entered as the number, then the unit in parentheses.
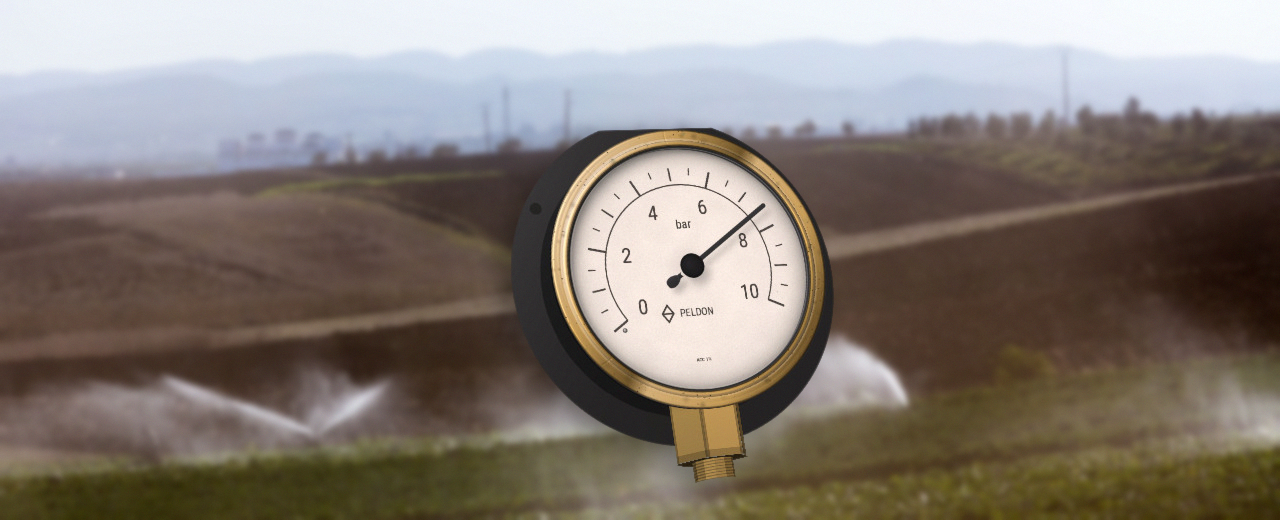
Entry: 7.5 (bar)
